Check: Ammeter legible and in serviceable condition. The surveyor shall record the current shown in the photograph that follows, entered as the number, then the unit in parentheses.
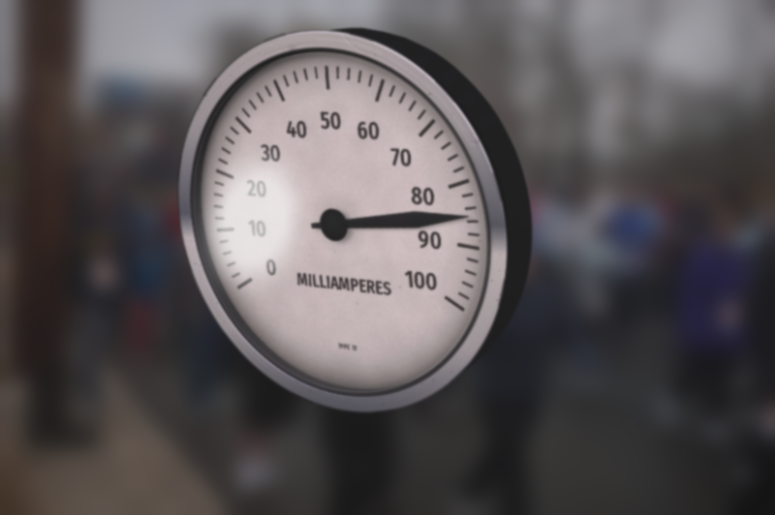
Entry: 85 (mA)
